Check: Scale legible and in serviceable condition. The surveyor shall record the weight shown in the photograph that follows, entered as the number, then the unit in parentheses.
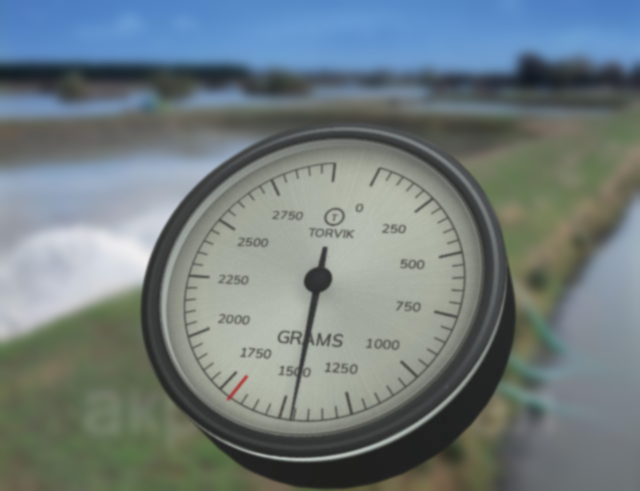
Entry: 1450 (g)
